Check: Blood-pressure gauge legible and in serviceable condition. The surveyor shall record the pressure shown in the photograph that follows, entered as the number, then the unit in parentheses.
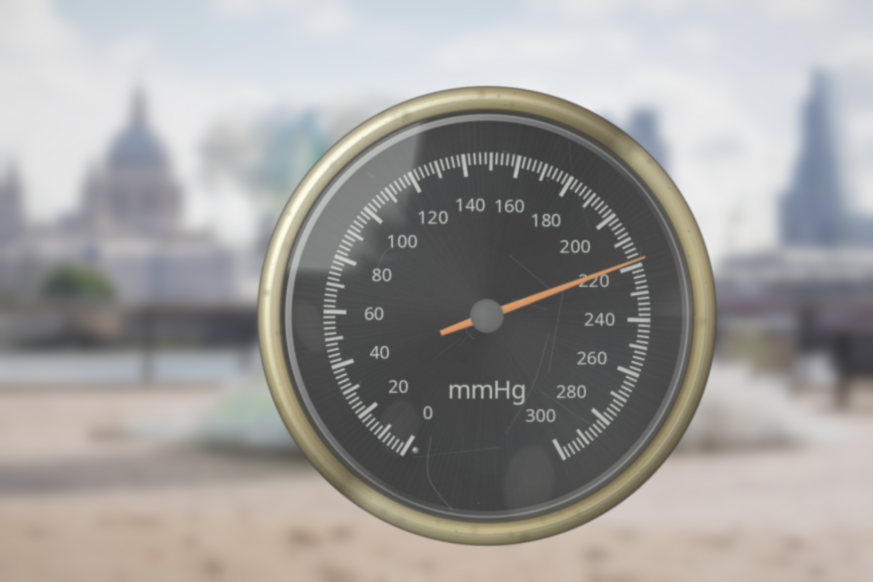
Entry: 218 (mmHg)
